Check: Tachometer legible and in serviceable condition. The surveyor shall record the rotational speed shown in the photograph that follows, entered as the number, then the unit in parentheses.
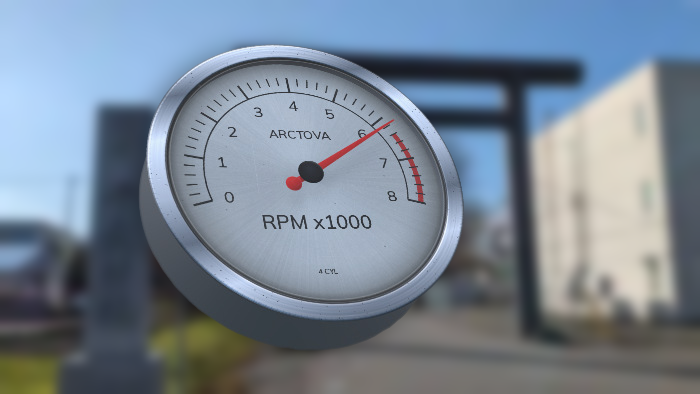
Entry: 6200 (rpm)
